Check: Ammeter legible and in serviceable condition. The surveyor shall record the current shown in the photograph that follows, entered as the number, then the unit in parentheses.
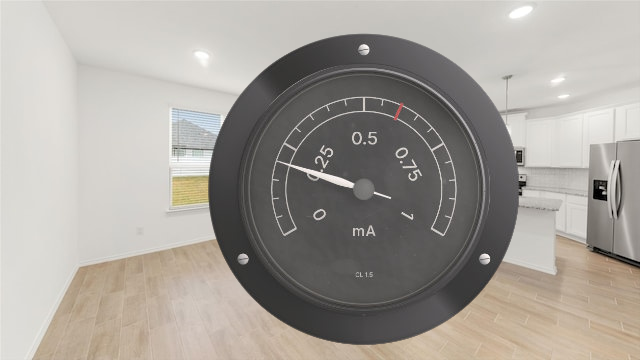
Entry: 0.2 (mA)
